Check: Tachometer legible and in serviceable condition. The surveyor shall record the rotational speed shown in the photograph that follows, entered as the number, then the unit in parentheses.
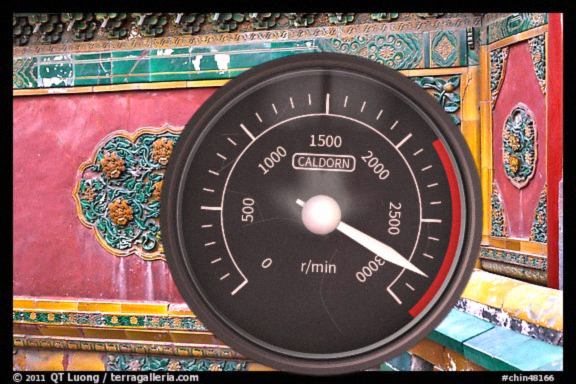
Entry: 2800 (rpm)
